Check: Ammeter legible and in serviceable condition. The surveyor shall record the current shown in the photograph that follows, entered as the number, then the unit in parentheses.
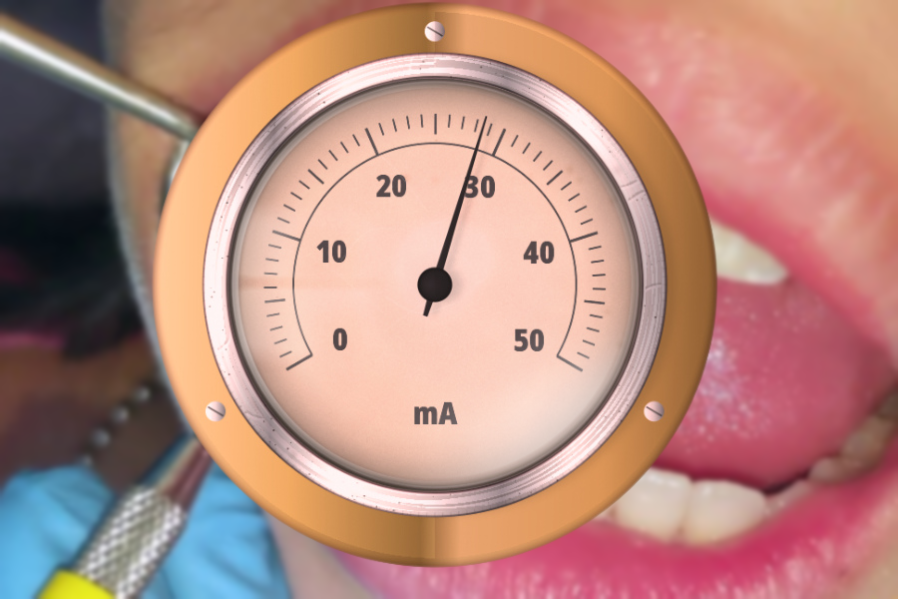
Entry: 28.5 (mA)
